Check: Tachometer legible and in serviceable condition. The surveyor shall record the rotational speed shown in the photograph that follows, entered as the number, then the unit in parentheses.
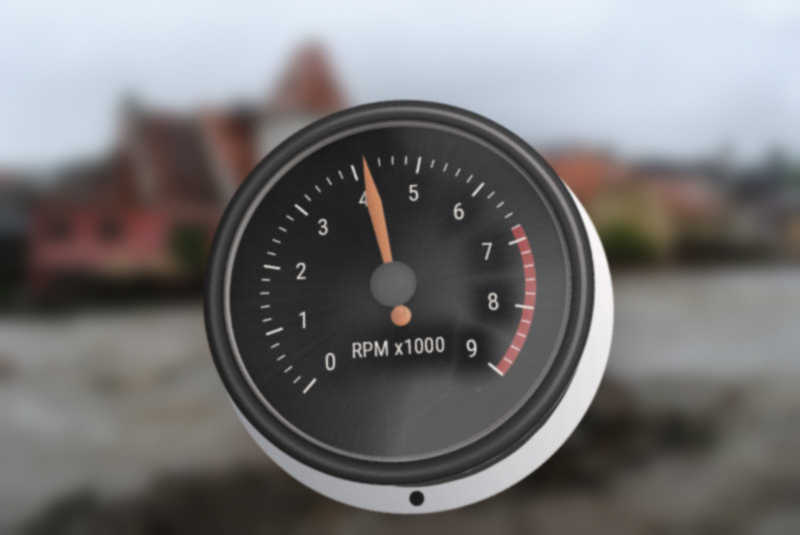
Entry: 4200 (rpm)
